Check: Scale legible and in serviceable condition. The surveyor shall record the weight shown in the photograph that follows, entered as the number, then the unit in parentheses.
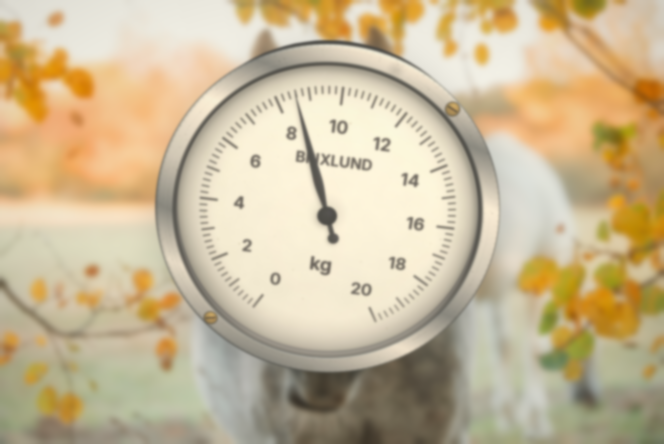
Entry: 8.6 (kg)
